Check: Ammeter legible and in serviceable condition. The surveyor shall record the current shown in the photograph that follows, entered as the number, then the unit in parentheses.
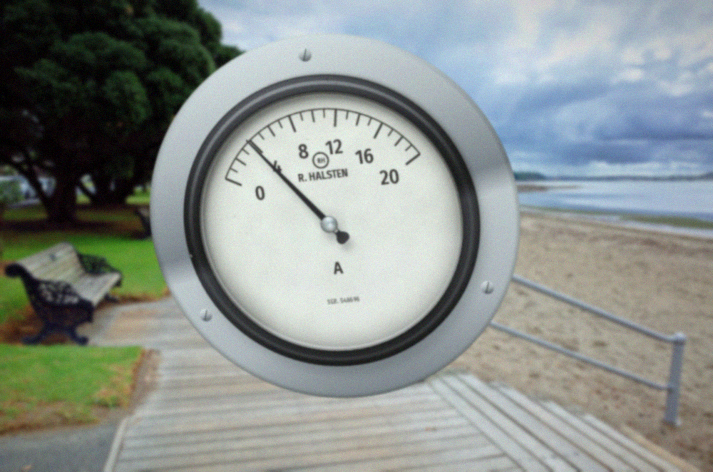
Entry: 4 (A)
